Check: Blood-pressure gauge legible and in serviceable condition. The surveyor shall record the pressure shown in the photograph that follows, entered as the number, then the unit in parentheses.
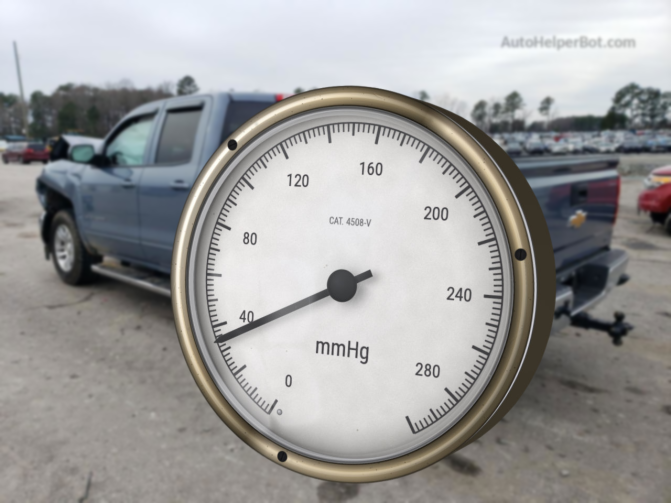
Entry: 34 (mmHg)
